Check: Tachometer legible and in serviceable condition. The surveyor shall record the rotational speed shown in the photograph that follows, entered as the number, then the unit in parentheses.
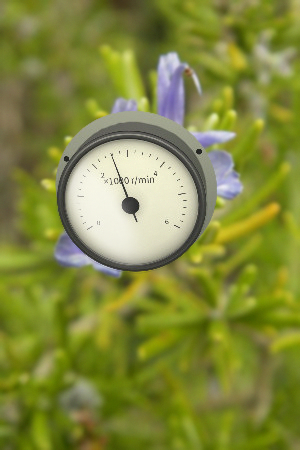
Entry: 2600 (rpm)
